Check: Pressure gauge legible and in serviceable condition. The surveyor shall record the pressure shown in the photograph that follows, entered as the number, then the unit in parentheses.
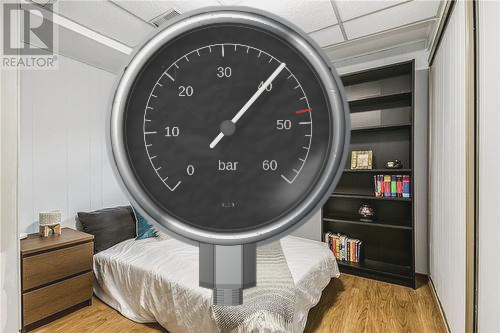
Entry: 40 (bar)
